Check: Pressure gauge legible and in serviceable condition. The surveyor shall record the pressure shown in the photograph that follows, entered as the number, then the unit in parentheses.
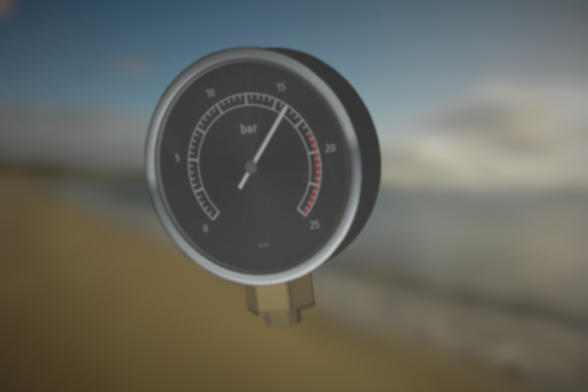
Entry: 16 (bar)
